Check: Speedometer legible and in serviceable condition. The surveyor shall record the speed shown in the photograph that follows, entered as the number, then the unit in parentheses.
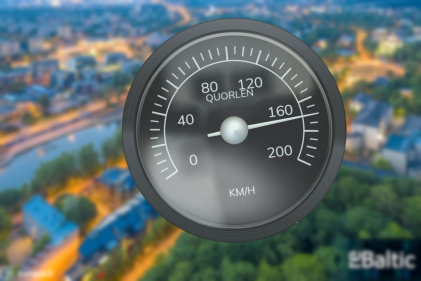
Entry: 170 (km/h)
